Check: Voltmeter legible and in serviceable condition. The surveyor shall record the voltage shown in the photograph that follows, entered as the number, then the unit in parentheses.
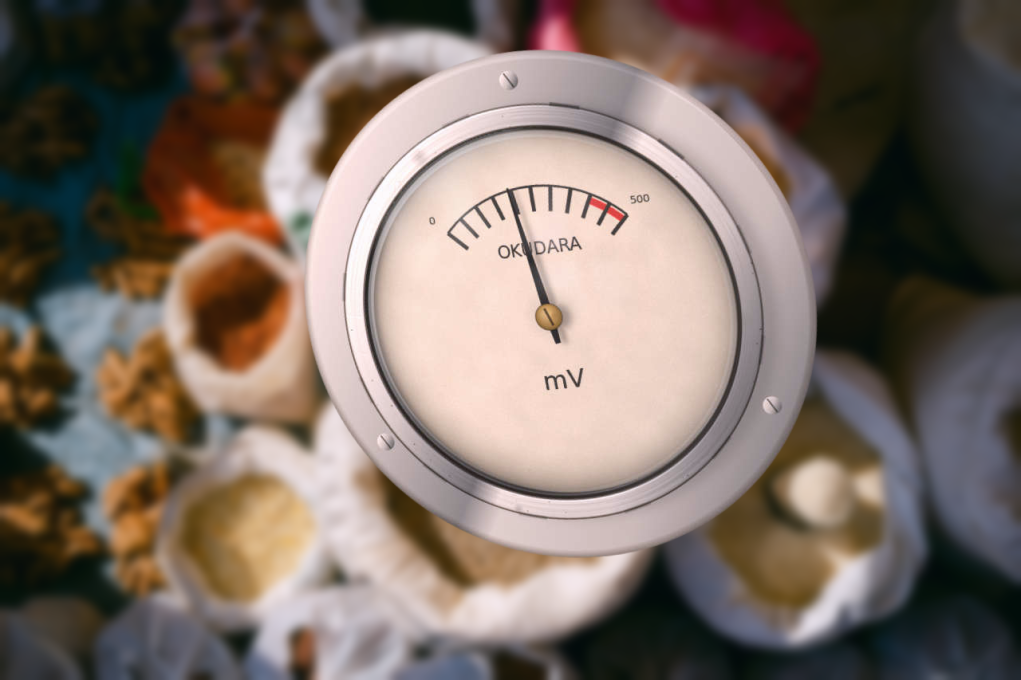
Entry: 200 (mV)
